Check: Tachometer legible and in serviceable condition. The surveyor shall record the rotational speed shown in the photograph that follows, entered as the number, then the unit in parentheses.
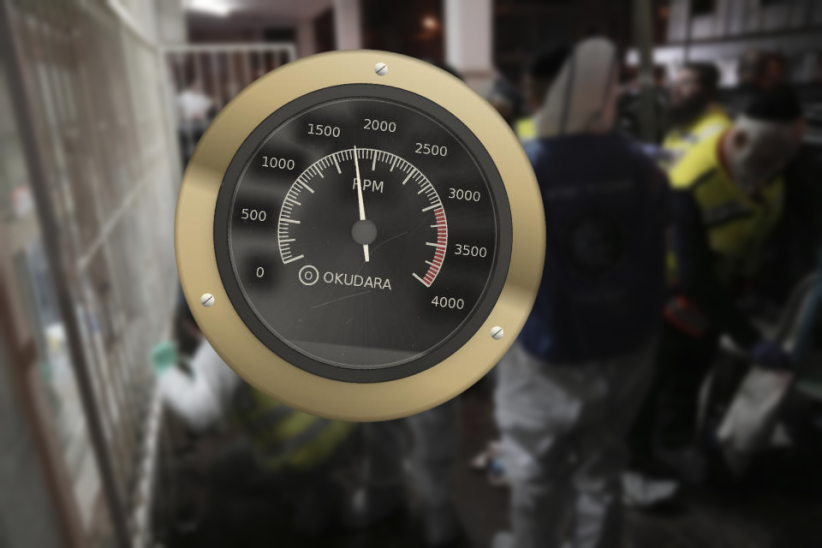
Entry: 1750 (rpm)
